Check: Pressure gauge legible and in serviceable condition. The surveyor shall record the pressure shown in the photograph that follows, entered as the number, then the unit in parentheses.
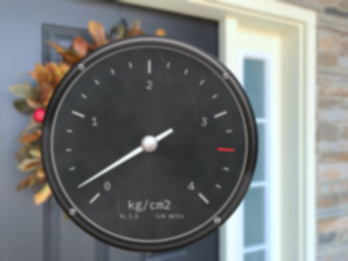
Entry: 0.2 (kg/cm²)
